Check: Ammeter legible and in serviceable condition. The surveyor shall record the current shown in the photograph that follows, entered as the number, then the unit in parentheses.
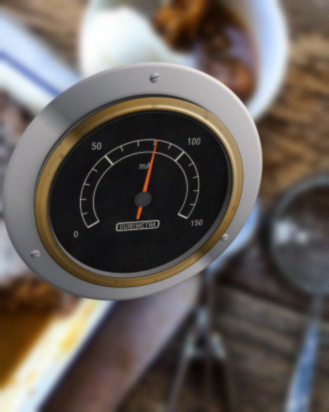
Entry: 80 (mA)
